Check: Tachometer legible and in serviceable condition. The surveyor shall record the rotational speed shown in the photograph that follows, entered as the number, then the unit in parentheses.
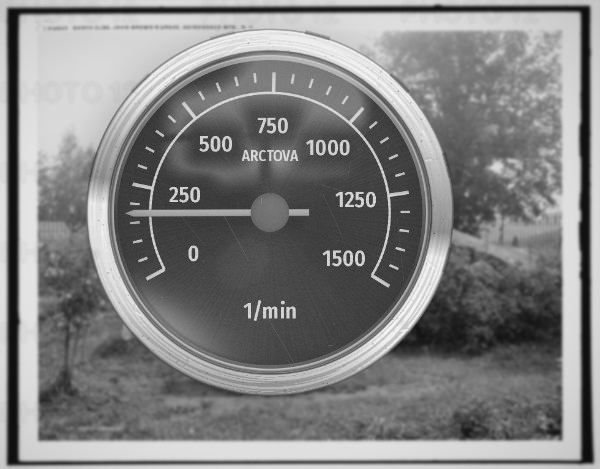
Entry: 175 (rpm)
